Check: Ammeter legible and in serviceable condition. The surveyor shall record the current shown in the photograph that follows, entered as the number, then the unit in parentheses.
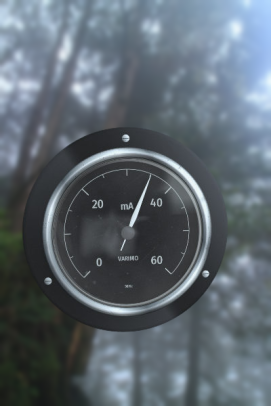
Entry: 35 (mA)
